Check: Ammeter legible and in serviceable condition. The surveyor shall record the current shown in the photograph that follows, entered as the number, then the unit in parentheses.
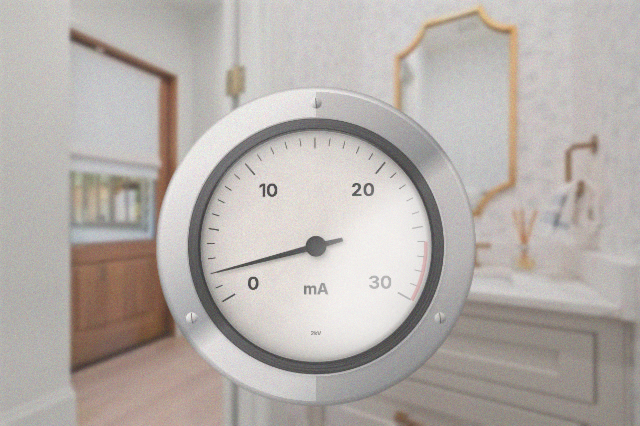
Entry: 2 (mA)
